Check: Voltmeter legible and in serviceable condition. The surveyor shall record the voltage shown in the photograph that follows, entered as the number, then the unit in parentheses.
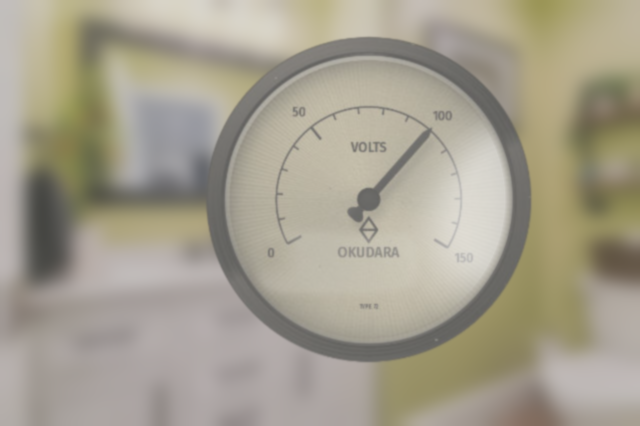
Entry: 100 (V)
